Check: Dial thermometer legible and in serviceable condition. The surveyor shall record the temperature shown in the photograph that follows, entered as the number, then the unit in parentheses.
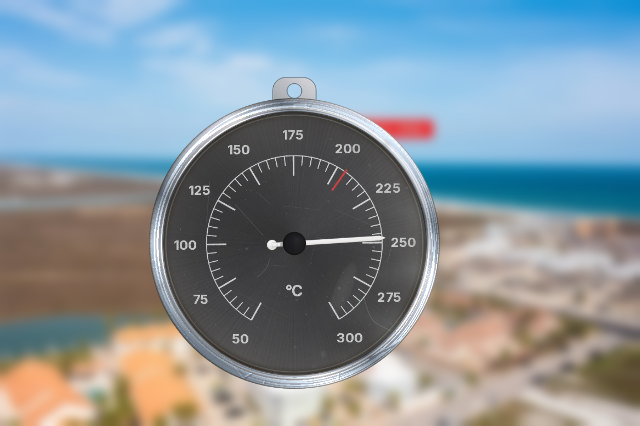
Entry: 247.5 (°C)
